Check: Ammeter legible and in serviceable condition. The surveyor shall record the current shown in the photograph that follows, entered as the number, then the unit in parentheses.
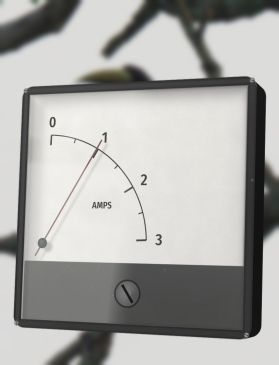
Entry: 1 (A)
